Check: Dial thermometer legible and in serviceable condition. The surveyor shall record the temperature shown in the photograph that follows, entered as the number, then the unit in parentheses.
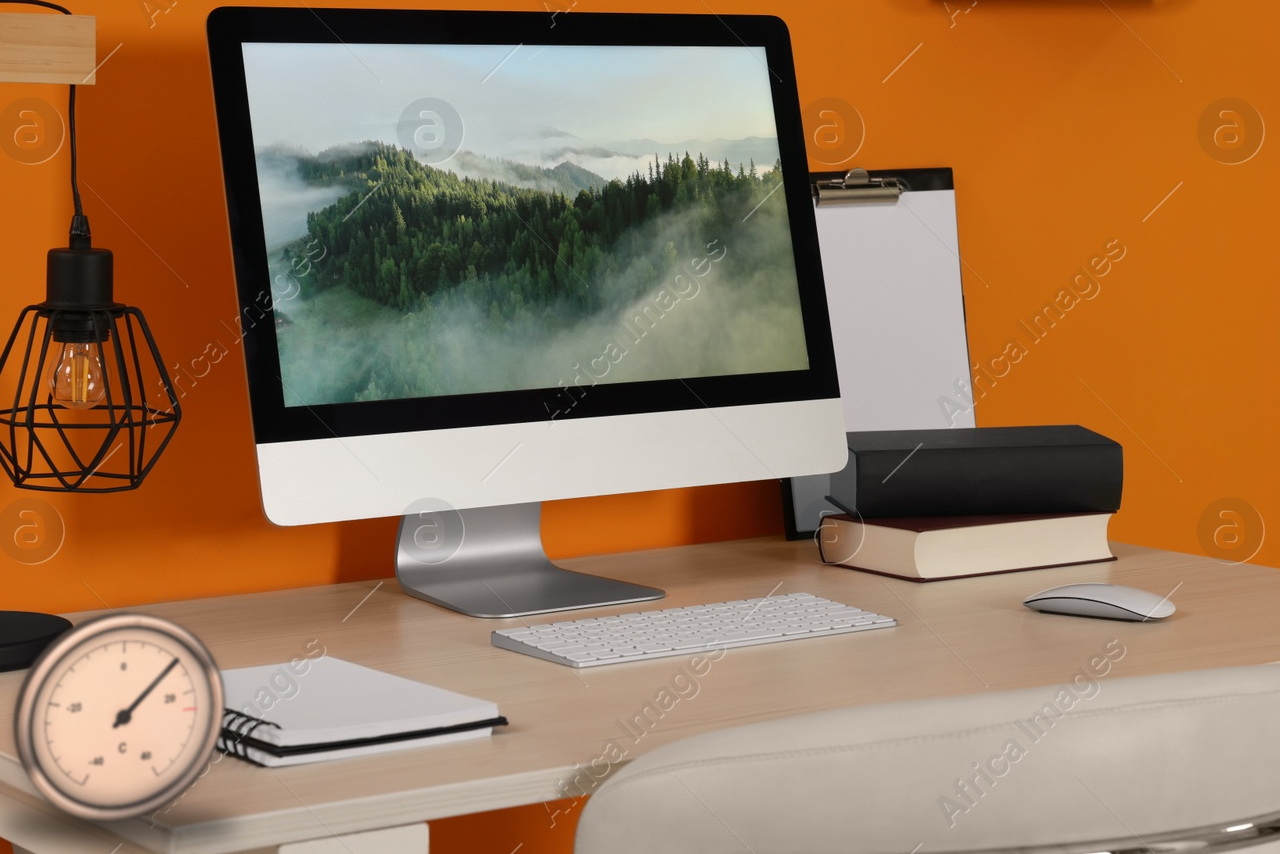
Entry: 12 (°C)
